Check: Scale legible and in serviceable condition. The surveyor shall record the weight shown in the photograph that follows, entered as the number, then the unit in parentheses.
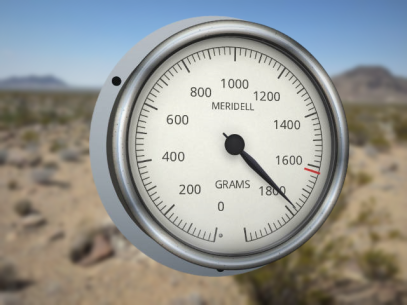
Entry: 1780 (g)
